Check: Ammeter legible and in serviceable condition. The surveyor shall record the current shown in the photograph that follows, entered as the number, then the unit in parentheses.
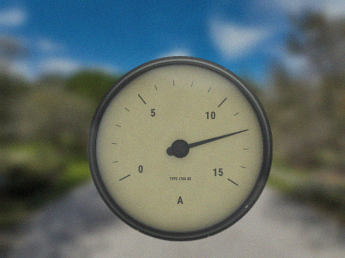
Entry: 12 (A)
